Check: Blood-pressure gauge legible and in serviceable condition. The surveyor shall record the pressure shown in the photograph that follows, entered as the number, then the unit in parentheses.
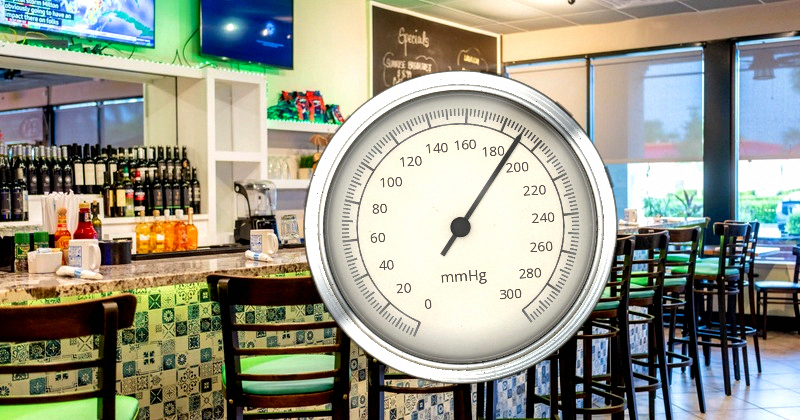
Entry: 190 (mmHg)
